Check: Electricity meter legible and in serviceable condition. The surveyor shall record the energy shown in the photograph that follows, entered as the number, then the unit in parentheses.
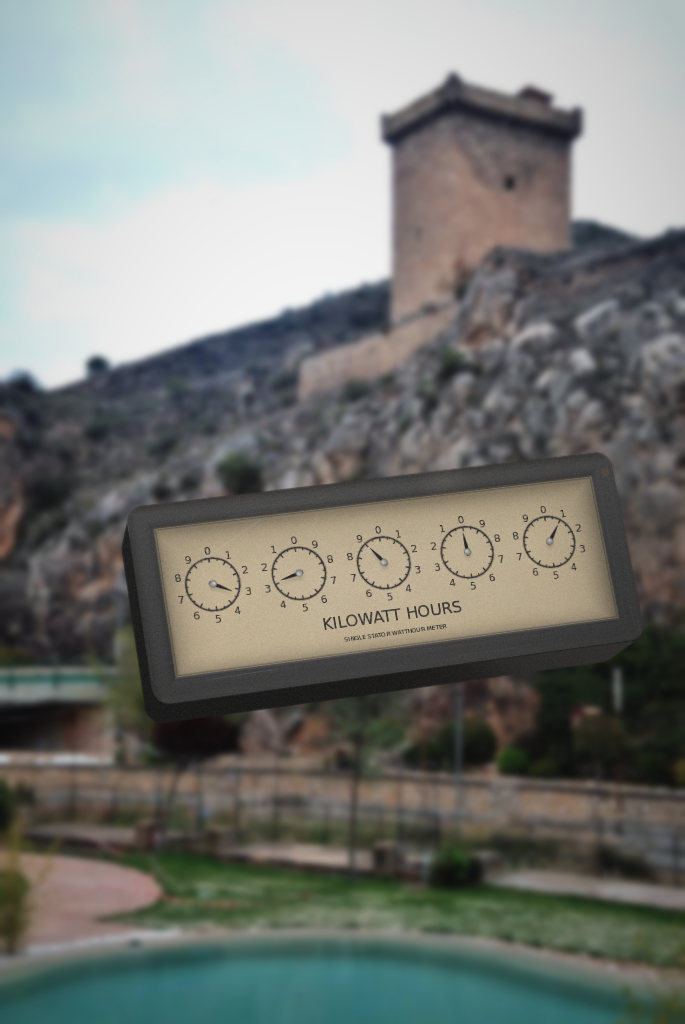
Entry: 32901 (kWh)
